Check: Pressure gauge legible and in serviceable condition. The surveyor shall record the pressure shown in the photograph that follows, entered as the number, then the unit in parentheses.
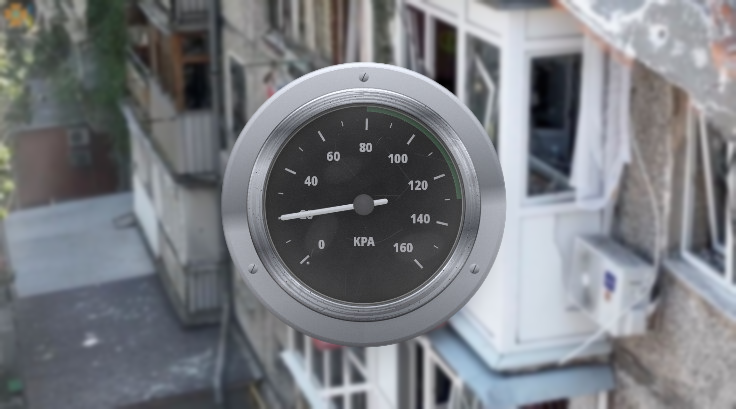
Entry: 20 (kPa)
